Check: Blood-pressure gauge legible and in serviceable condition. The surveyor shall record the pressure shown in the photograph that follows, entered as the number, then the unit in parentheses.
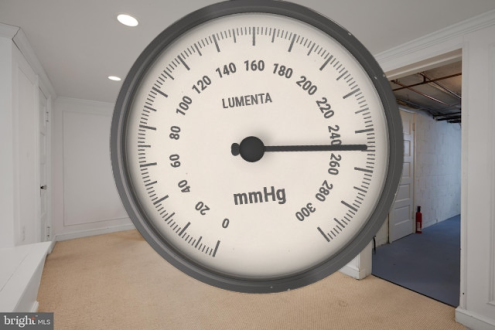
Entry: 248 (mmHg)
